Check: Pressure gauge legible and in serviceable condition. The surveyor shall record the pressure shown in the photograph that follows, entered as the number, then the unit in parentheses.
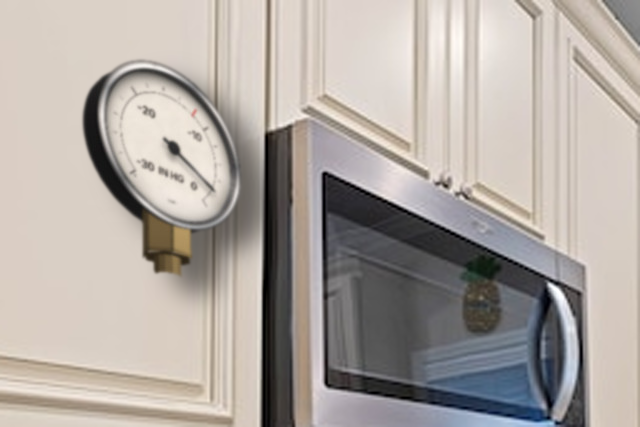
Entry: -2 (inHg)
